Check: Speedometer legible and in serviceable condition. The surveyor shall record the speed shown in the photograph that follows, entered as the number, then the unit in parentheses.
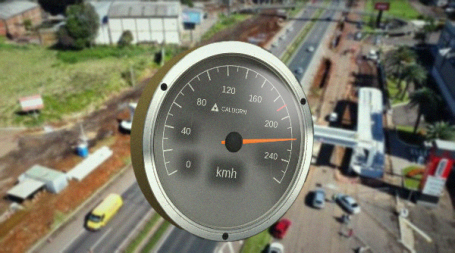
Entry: 220 (km/h)
